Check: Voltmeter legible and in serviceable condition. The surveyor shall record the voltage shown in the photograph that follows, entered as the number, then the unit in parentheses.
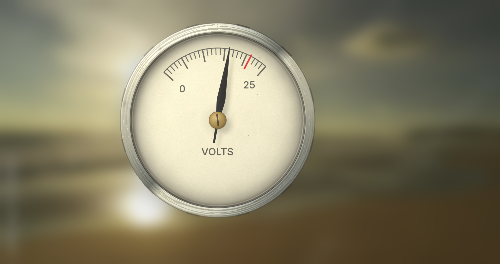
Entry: 16 (V)
